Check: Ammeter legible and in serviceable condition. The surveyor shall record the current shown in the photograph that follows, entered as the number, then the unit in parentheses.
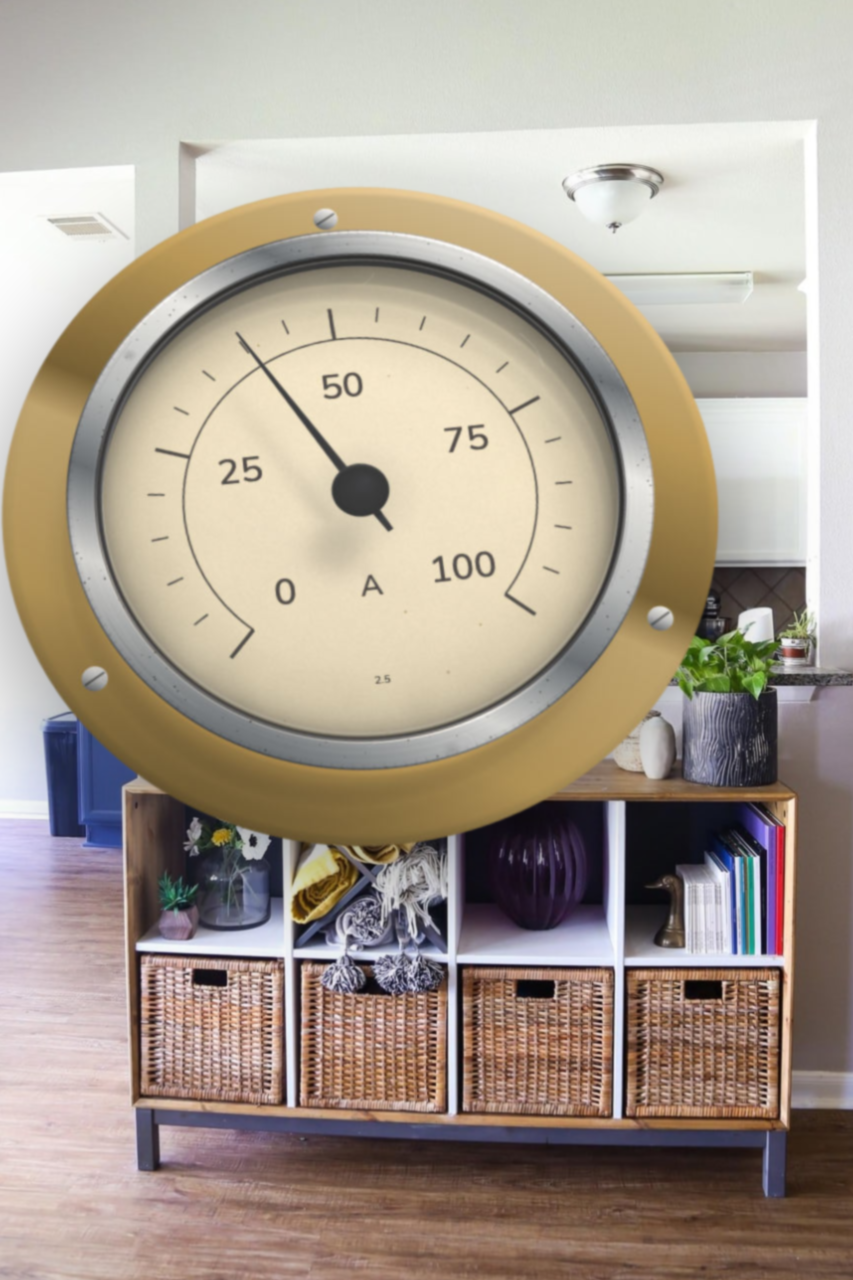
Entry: 40 (A)
